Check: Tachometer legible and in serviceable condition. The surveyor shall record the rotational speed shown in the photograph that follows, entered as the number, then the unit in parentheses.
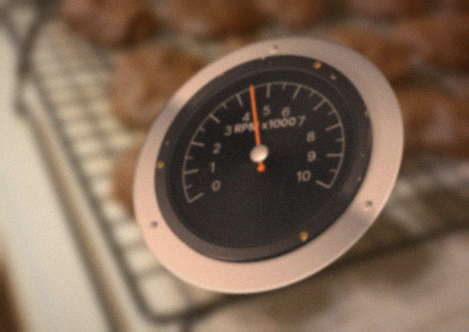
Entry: 4500 (rpm)
